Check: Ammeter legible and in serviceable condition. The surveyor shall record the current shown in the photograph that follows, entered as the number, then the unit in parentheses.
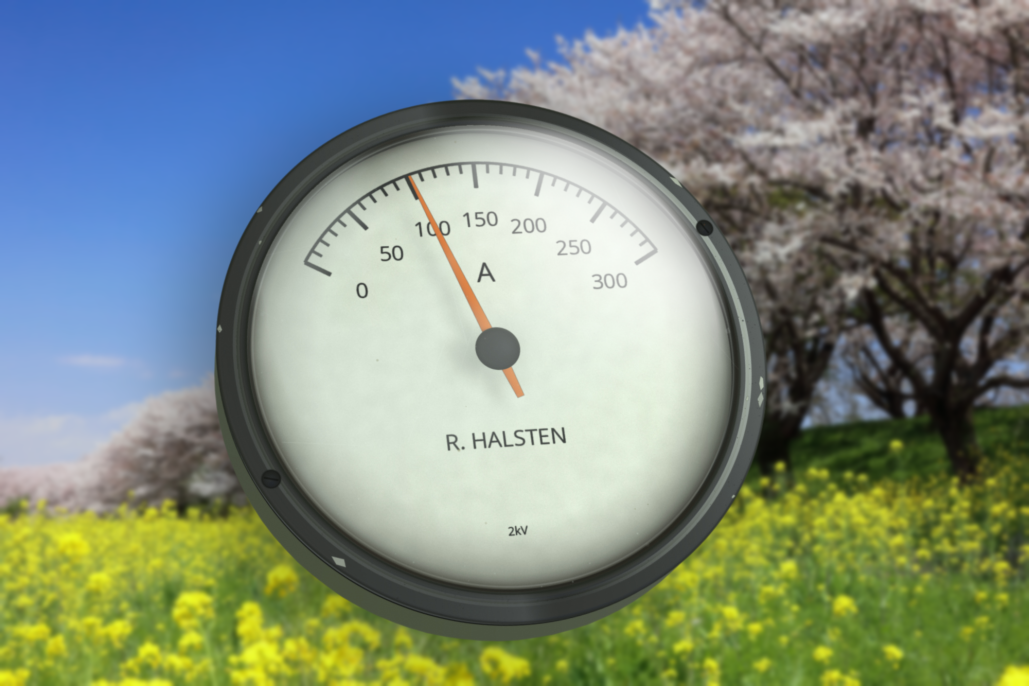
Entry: 100 (A)
